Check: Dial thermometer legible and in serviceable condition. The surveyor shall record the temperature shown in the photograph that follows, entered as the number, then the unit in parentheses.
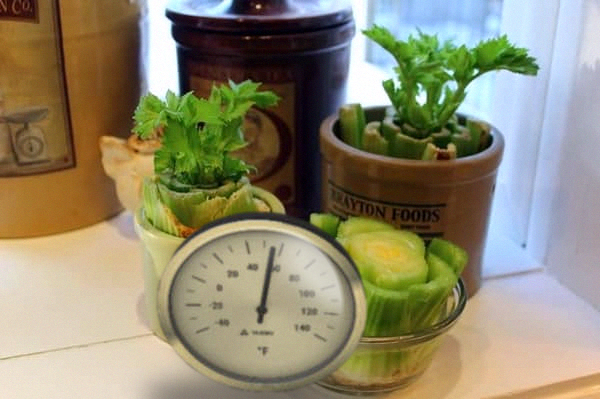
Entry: 55 (°F)
